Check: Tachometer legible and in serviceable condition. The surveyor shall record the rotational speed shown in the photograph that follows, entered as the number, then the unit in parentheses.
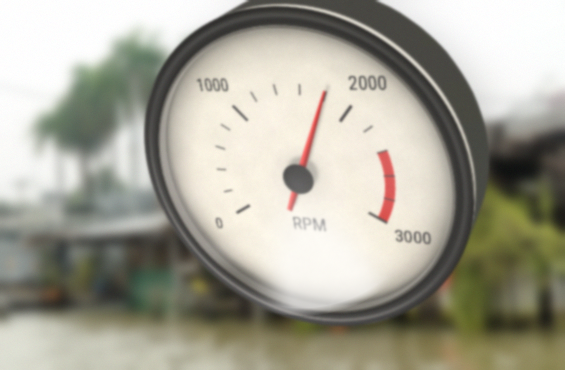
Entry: 1800 (rpm)
